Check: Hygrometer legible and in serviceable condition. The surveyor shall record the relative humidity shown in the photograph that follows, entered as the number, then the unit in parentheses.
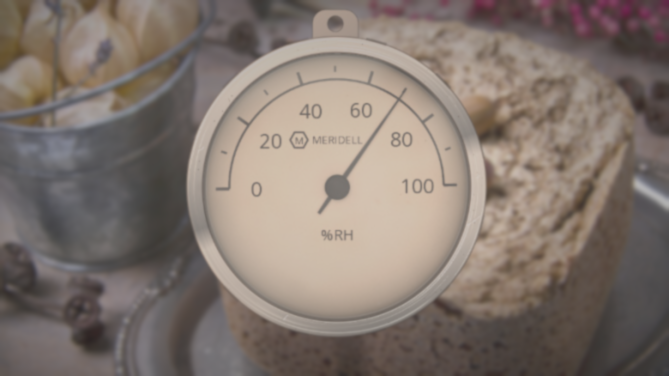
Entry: 70 (%)
